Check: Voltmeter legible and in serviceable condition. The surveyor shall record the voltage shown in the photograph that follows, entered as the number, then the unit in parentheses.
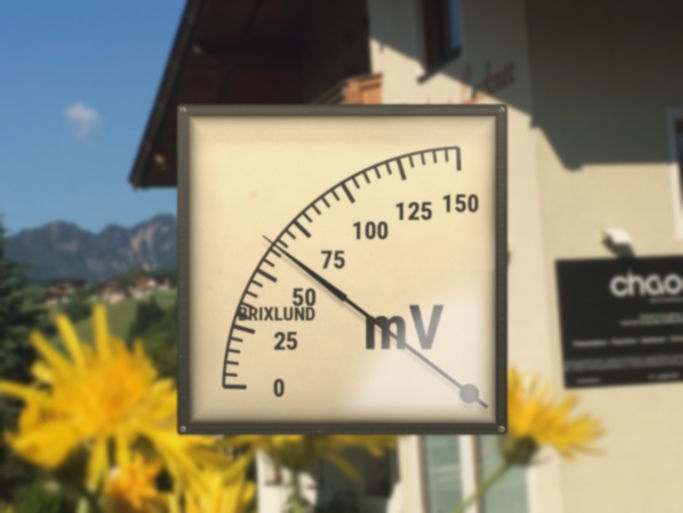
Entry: 62.5 (mV)
